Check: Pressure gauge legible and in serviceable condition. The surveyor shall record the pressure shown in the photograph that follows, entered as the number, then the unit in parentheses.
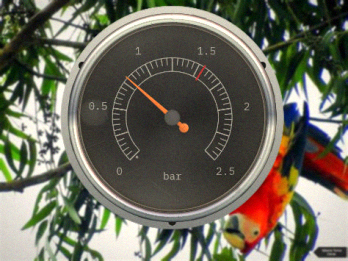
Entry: 0.8 (bar)
